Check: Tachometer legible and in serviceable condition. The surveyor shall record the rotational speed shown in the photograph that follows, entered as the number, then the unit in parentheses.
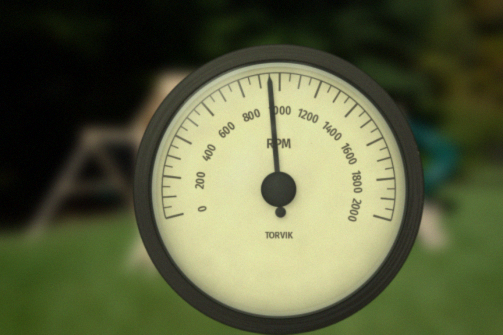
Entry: 950 (rpm)
